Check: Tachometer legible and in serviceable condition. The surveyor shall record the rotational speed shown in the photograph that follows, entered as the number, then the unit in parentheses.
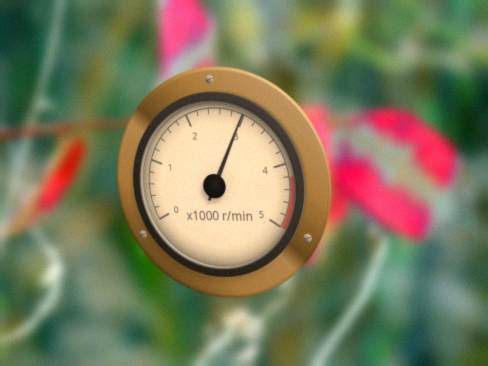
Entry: 3000 (rpm)
